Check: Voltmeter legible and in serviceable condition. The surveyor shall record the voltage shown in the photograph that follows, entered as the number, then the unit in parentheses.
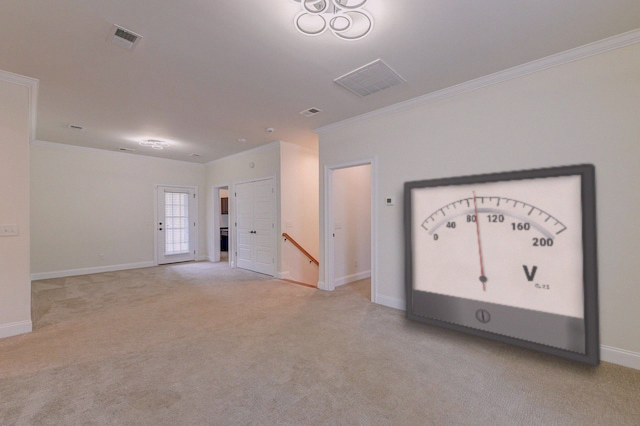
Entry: 90 (V)
